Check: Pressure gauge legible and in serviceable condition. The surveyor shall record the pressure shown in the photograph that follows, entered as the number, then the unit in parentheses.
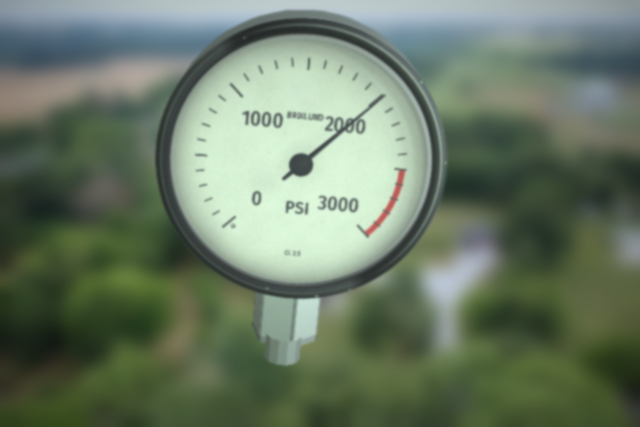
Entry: 2000 (psi)
